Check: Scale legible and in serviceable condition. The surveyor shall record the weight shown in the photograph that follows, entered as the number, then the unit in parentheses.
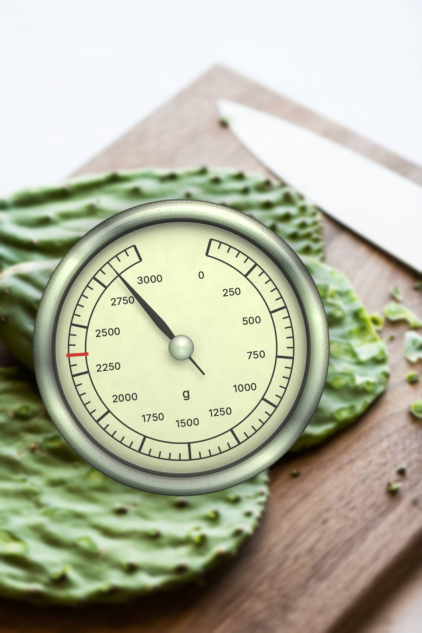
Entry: 2850 (g)
